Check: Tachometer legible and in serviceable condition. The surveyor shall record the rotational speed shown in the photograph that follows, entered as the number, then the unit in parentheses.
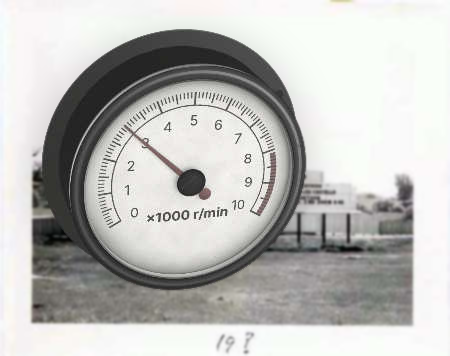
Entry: 3000 (rpm)
